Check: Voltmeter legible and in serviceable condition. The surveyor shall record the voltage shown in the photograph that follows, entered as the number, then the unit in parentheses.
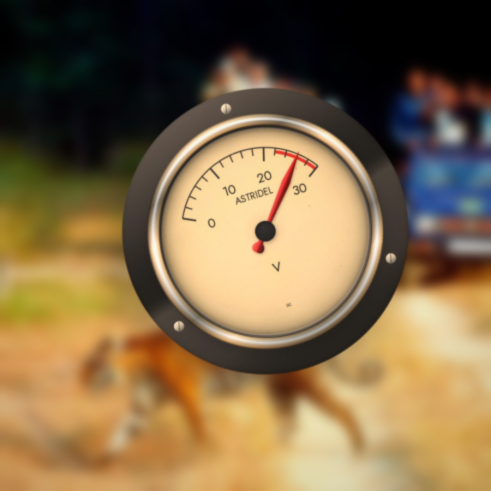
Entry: 26 (V)
